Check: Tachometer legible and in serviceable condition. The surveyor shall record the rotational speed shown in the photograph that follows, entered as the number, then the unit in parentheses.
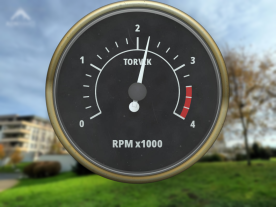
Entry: 2200 (rpm)
